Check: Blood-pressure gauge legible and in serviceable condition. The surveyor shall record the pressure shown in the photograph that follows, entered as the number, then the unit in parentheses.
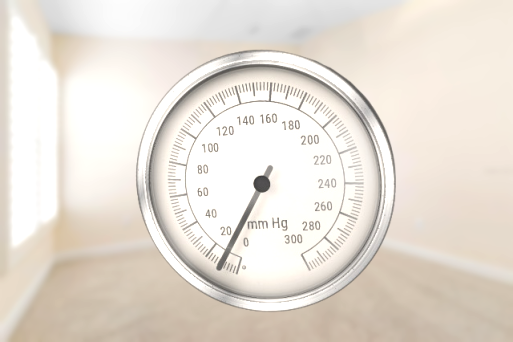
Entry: 10 (mmHg)
